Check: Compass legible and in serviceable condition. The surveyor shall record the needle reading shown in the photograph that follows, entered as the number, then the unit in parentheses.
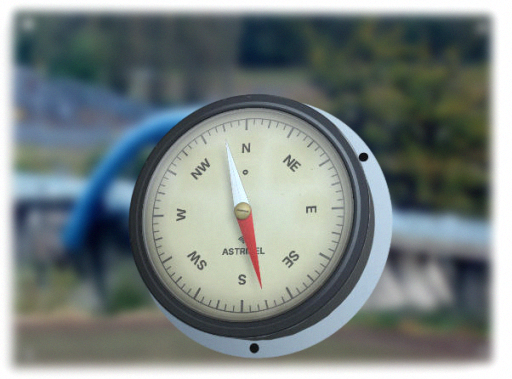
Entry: 165 (°)
